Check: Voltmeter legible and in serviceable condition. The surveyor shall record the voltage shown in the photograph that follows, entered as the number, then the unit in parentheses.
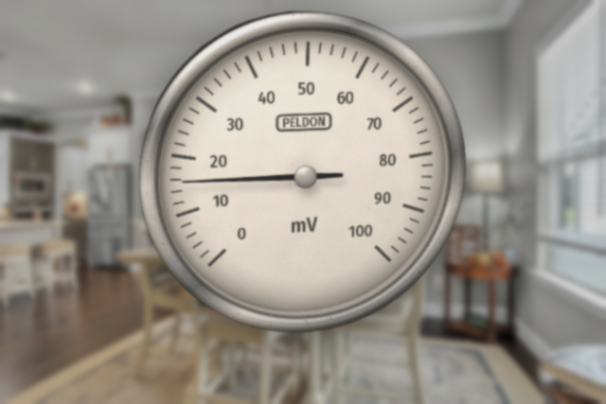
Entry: 16 (mV)
